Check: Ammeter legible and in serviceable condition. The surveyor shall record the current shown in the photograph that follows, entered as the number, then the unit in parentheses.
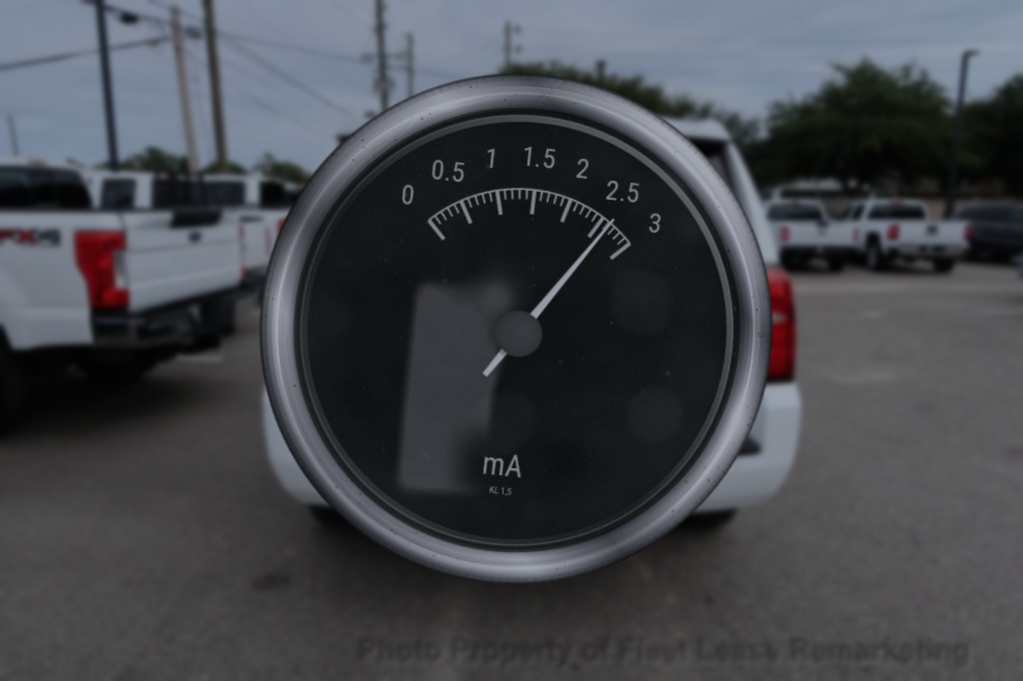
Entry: 2.6 (mA)
